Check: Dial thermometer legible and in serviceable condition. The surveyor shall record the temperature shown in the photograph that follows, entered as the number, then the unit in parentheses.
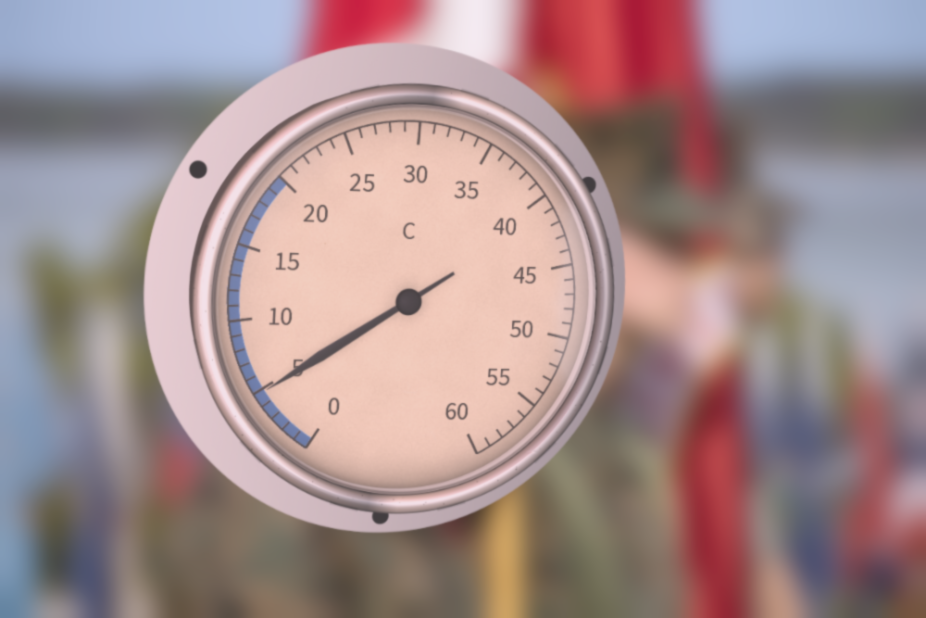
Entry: 5 (°C)
